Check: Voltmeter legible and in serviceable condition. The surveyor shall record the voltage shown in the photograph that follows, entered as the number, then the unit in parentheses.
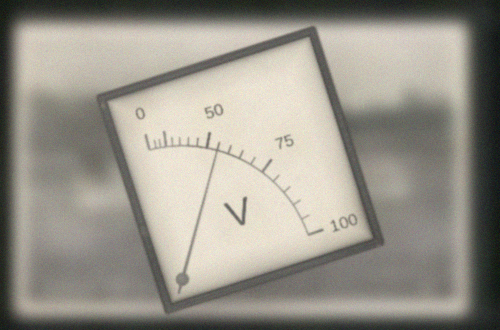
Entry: 55 (V)
